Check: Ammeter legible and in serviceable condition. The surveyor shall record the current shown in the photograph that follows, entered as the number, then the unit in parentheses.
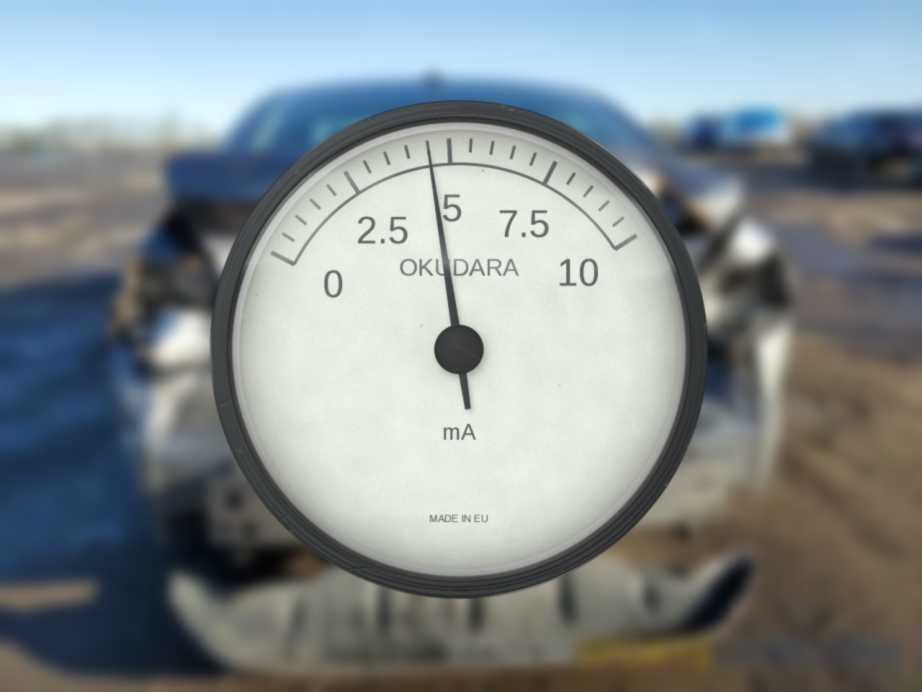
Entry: 4.5 (mA)
